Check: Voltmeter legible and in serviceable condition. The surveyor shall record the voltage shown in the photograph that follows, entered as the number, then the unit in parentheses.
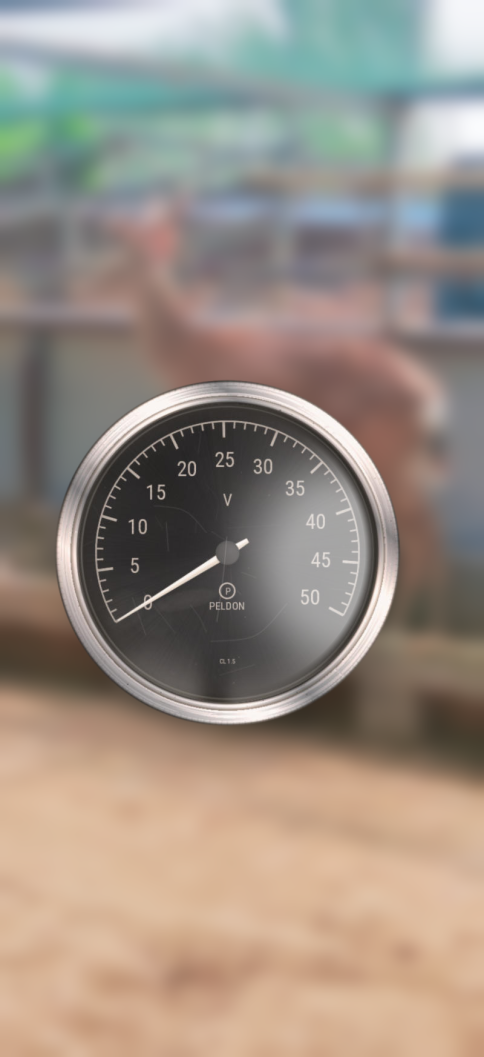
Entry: 0 (V)
